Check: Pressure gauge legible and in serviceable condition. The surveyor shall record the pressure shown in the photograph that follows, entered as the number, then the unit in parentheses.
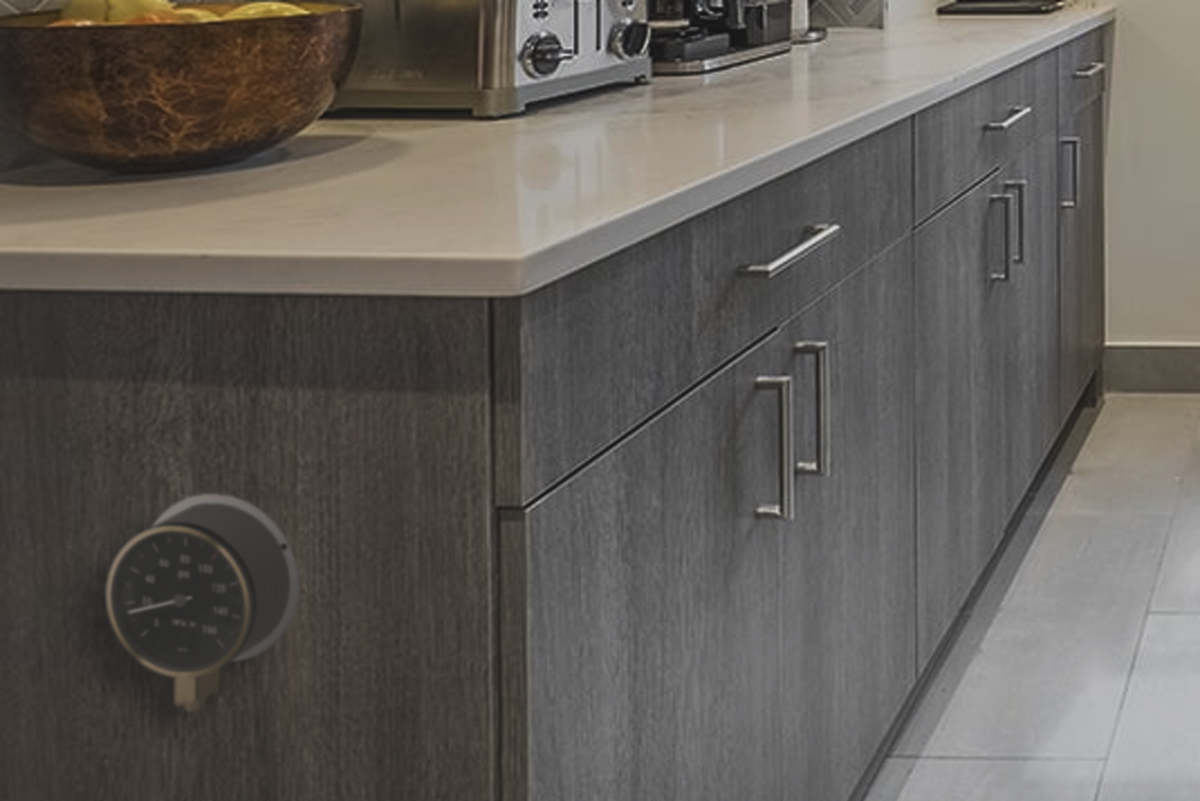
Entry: 15 (psi)
